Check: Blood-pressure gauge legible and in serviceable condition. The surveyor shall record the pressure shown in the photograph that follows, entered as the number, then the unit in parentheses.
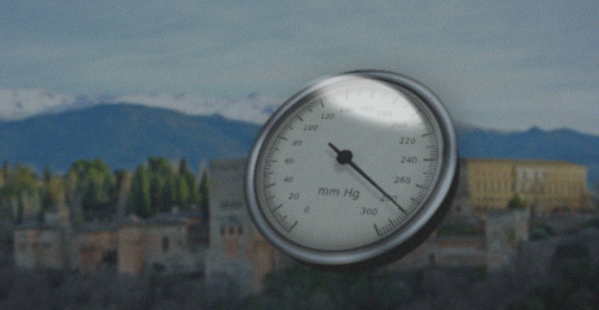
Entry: 280 (mmHg)
